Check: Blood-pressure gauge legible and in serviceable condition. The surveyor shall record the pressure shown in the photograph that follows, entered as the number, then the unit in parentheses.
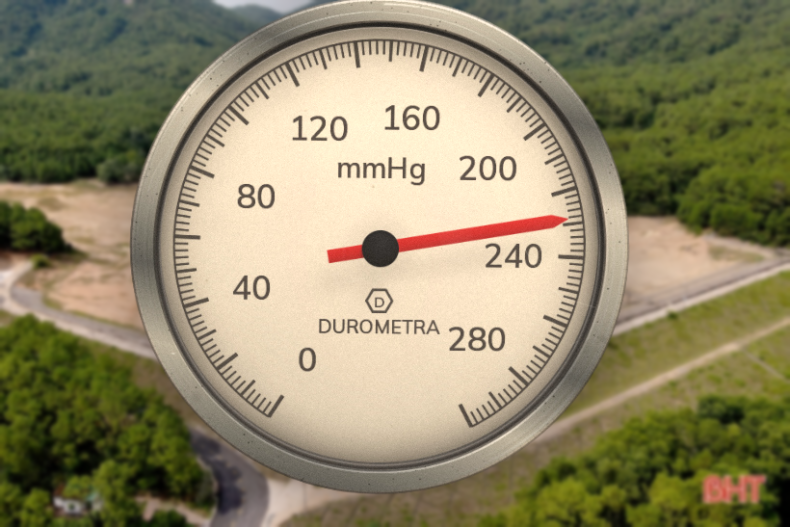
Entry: 228 (mmHg)
